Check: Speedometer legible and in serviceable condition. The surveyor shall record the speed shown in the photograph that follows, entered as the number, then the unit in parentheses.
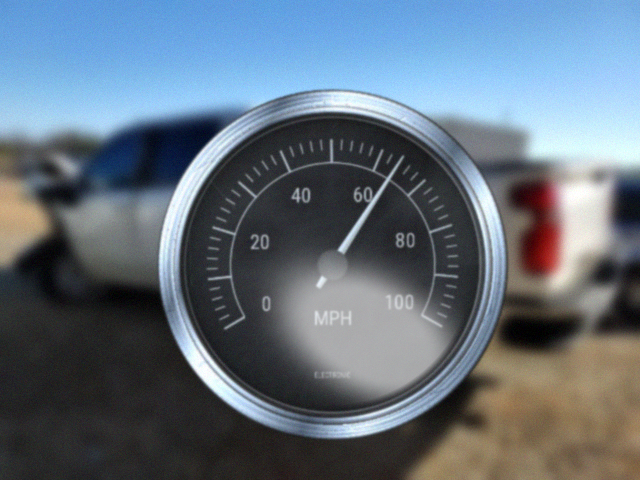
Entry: 64 (mph)
